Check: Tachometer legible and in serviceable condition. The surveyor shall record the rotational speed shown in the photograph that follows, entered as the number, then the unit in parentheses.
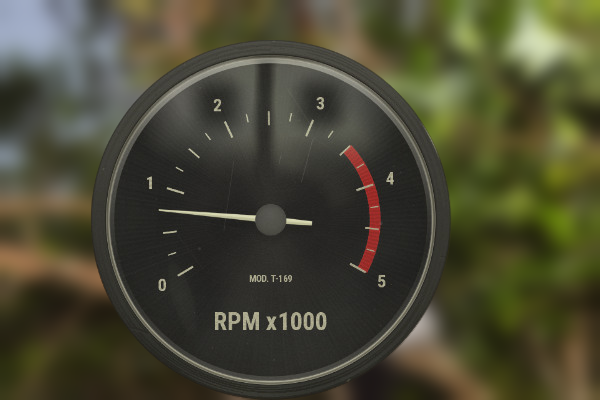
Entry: 750 (rpm)
